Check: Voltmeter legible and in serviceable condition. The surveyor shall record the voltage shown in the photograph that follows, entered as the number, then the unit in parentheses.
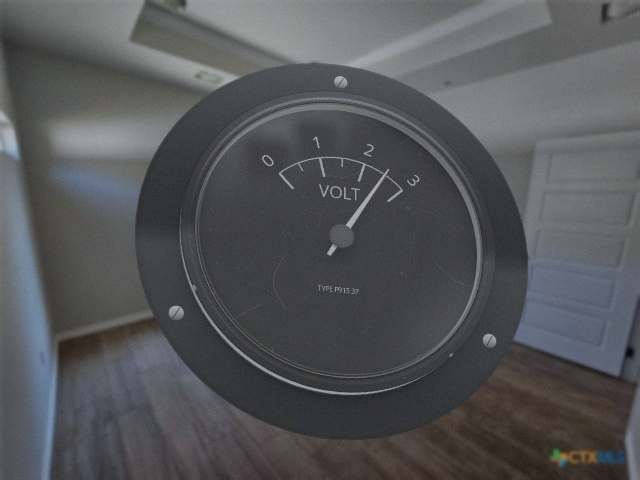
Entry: 2.5 (V)
